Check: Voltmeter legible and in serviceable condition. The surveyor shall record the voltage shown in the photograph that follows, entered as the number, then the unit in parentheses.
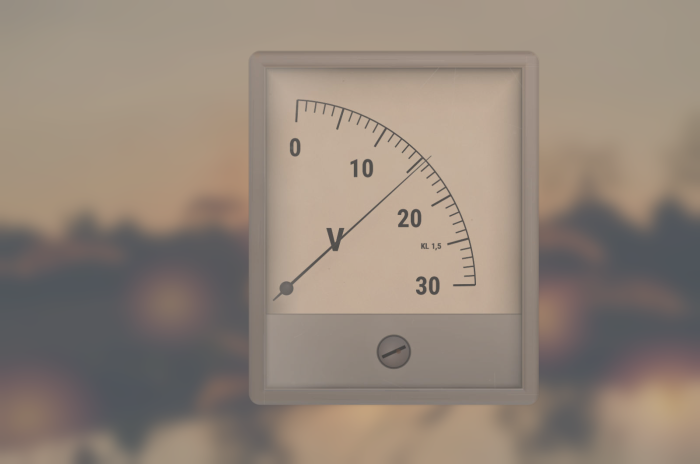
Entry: 15.5 (V)
